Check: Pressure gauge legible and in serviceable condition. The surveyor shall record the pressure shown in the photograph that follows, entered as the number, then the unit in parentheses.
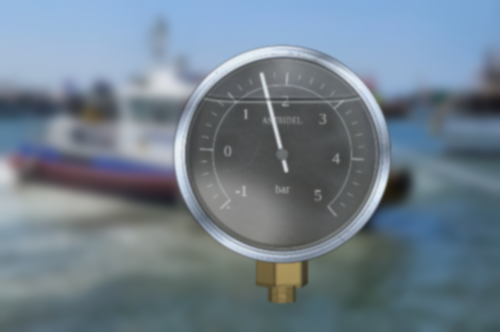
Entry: 1.6 (bar)
